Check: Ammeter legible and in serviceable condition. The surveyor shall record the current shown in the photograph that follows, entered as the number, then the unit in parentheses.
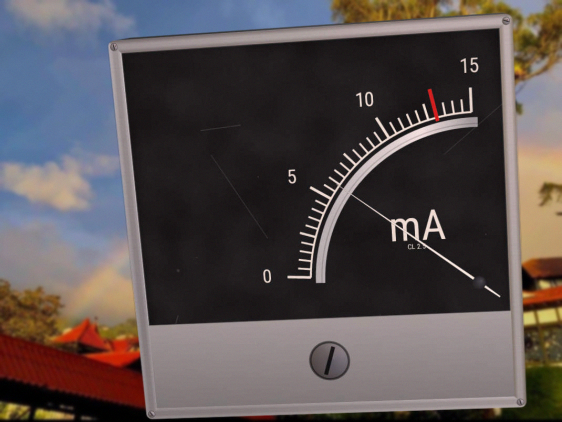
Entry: 6 (mA)
